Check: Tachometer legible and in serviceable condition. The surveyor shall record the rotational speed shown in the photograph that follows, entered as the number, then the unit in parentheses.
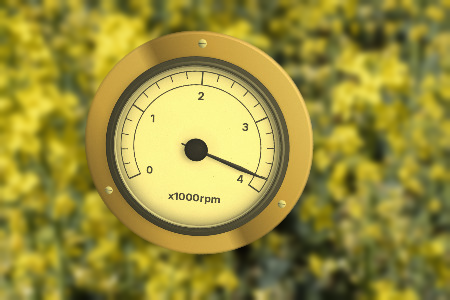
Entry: 3800 (rpm)
